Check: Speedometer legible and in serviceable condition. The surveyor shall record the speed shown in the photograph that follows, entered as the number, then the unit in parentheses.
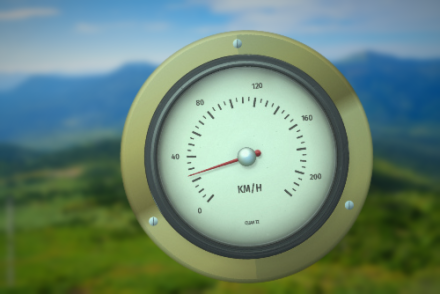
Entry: 25 (km/h)
